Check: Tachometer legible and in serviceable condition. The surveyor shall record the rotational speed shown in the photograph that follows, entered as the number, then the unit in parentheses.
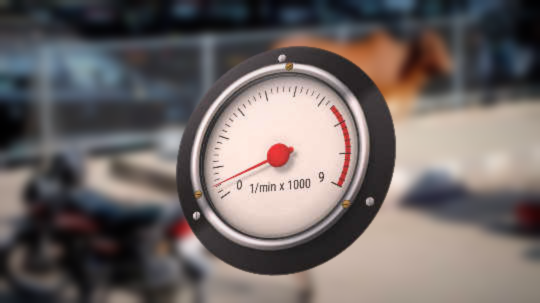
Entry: 400 (rpm)
